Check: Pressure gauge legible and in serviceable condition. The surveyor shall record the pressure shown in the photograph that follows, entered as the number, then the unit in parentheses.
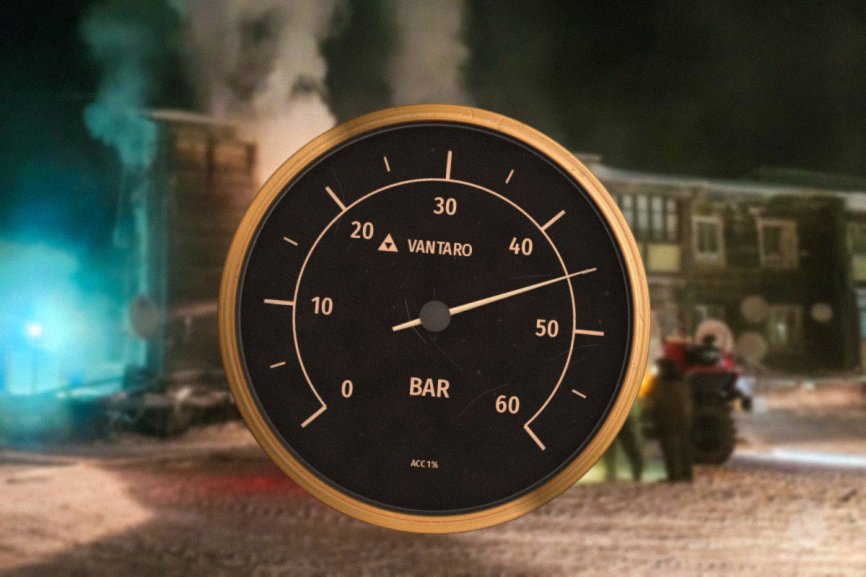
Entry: 45 (bar)
